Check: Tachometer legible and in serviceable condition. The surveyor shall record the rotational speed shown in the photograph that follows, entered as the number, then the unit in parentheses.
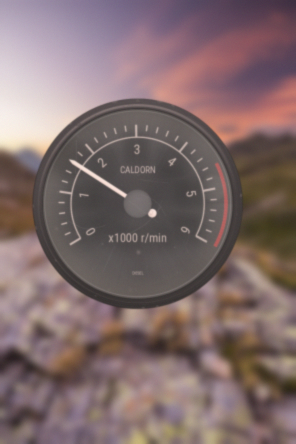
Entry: 1600 (rpm)
